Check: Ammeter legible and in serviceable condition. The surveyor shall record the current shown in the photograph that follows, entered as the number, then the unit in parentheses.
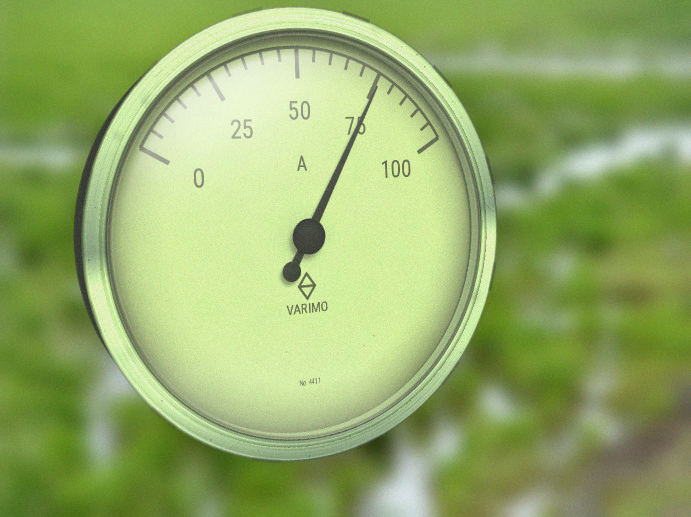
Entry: 75 (A)
